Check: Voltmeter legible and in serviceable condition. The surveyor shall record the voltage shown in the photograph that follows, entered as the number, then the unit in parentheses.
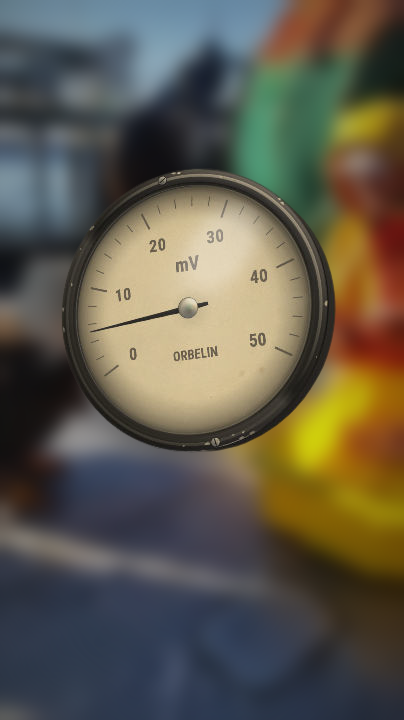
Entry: 5 (mV)
